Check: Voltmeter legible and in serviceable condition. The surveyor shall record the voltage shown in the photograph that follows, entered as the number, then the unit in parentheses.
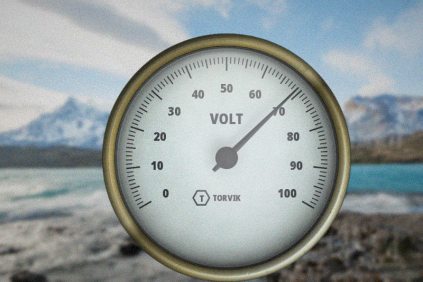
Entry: 69 (V)
